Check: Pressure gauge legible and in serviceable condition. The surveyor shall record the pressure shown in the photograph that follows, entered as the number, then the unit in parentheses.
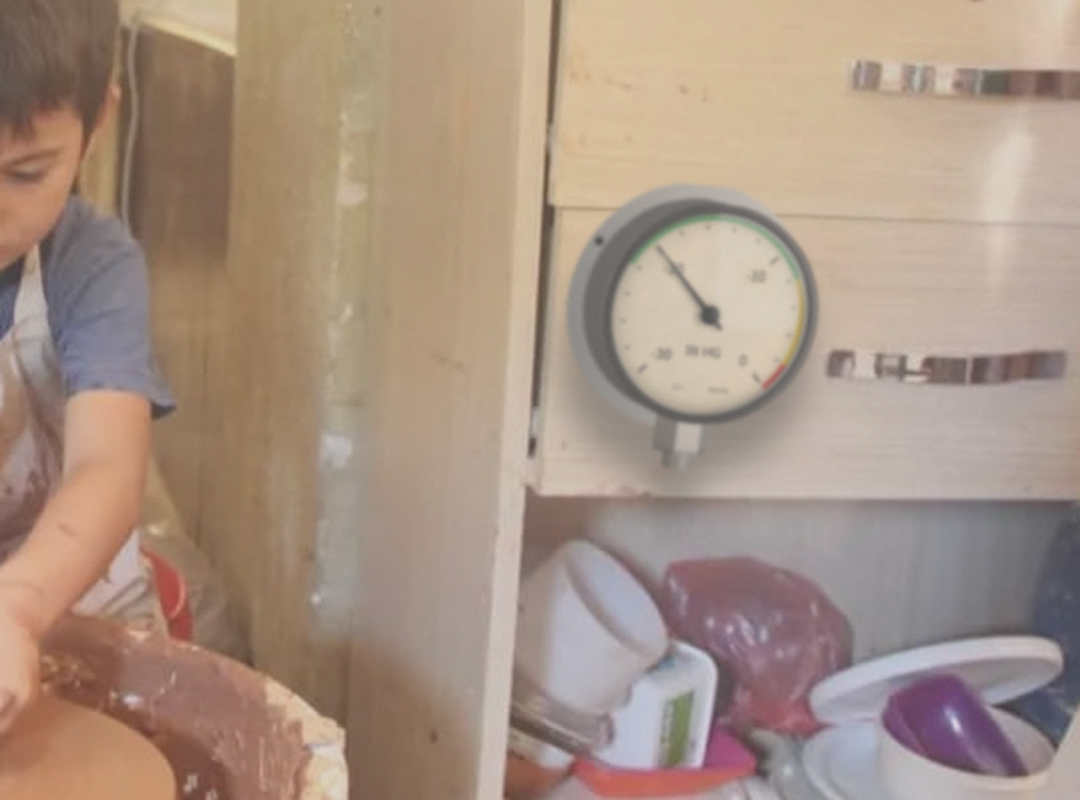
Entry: -20 (inHg)
